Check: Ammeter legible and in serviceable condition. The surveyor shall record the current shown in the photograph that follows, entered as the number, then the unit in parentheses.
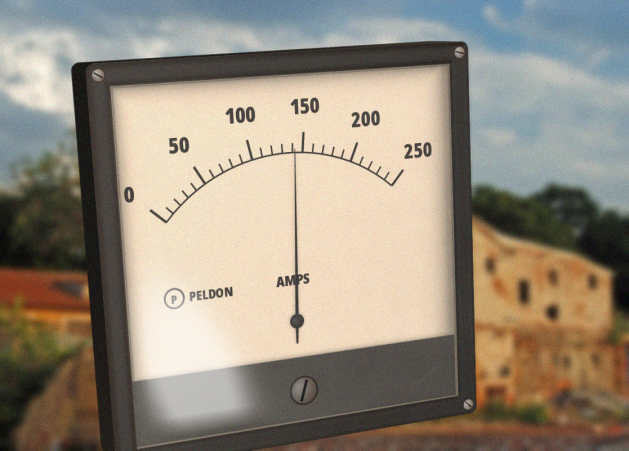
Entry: 140 (A)
